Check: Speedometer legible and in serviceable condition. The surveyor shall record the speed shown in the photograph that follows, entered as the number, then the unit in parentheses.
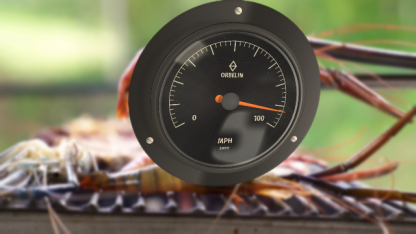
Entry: 92 (mph)
